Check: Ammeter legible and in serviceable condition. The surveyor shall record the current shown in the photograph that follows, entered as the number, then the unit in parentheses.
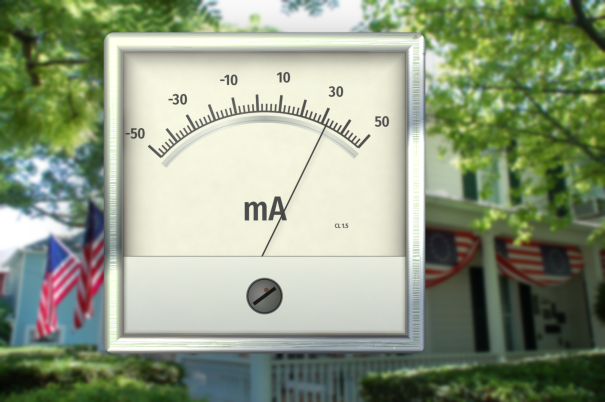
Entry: 32 (mA)
